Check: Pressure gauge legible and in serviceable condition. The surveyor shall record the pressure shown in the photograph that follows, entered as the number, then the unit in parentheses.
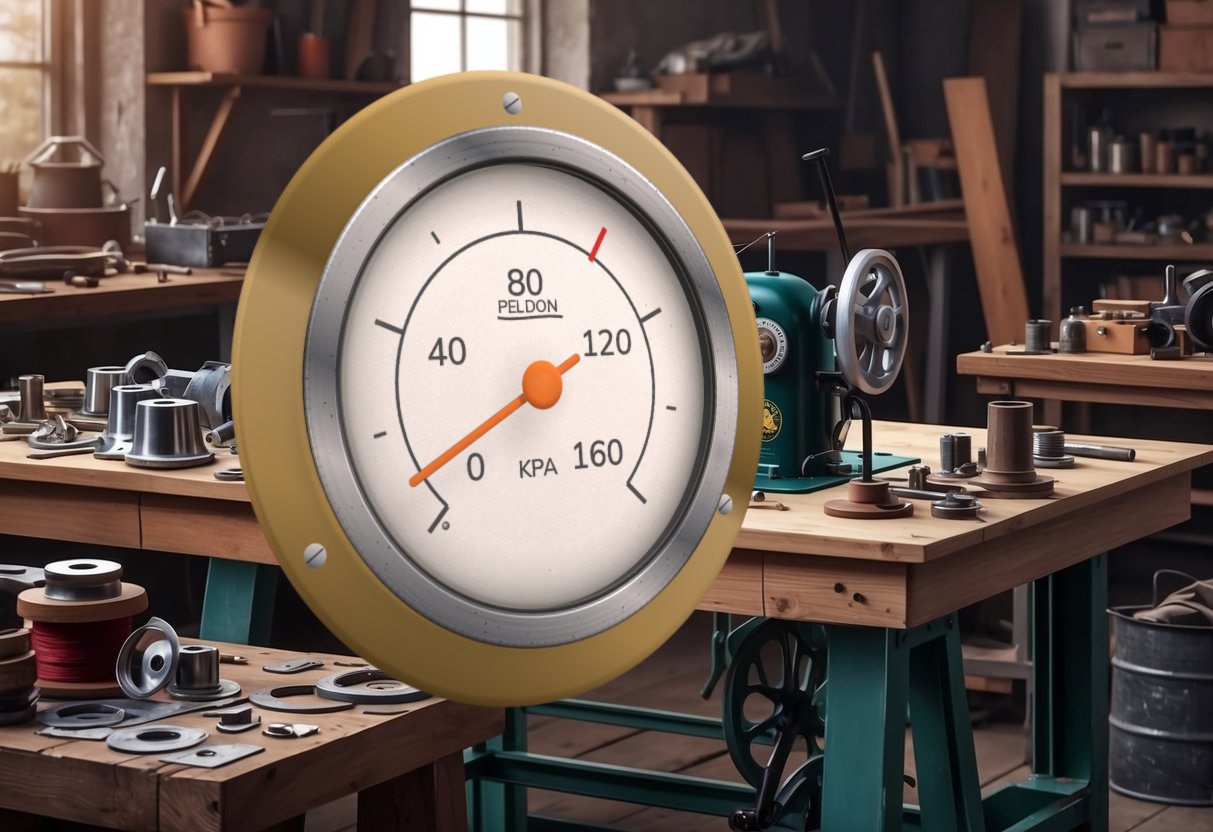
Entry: 10 (kPa)
